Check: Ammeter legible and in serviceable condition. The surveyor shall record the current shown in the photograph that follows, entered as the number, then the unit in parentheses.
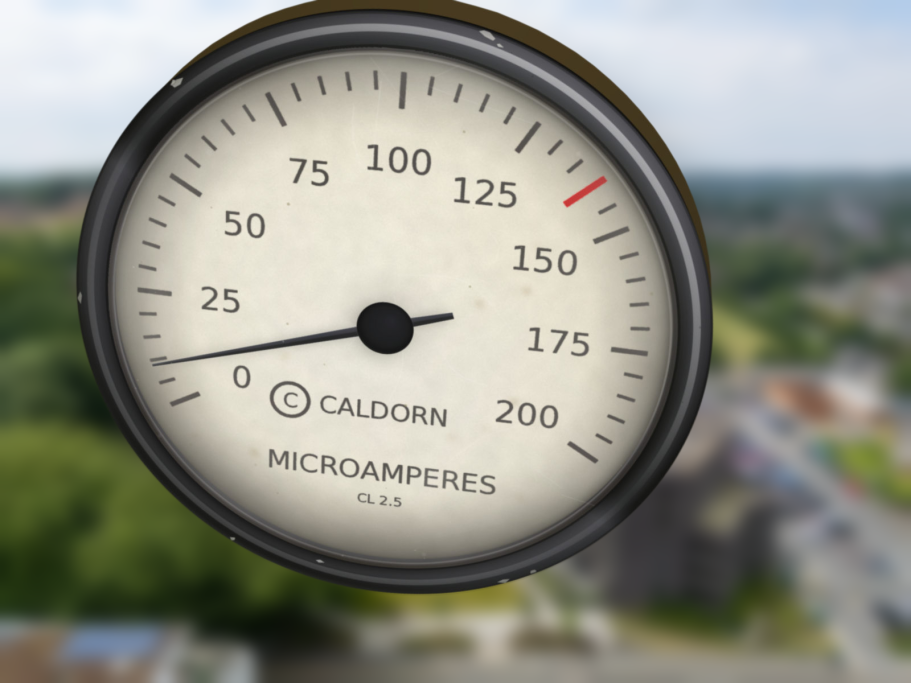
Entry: 10 (µA)
